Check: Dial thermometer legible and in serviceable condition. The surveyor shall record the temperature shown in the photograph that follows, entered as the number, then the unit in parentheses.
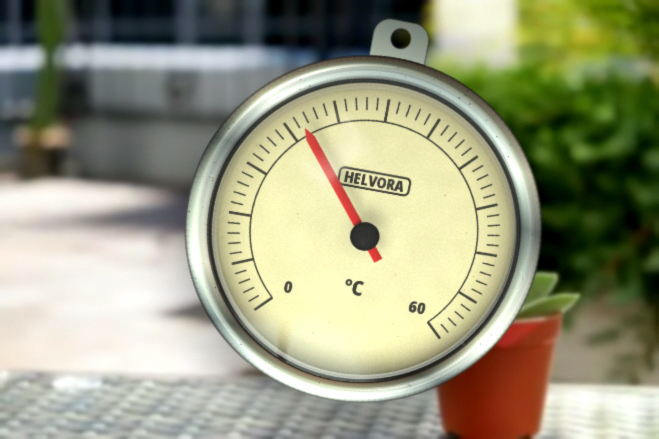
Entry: 21.5 (°C)
